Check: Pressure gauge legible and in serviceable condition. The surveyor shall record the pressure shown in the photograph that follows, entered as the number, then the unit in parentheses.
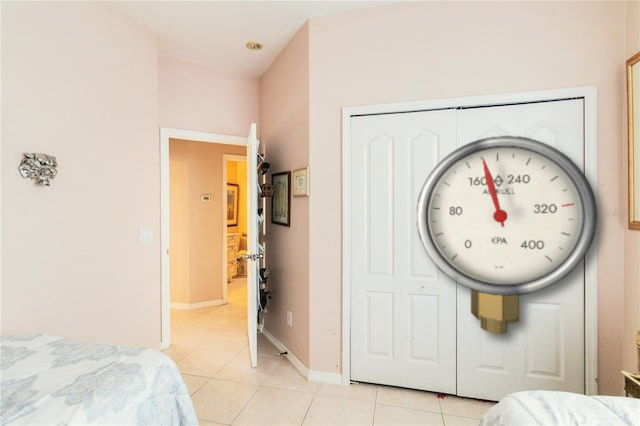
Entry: 180 (kPa)
